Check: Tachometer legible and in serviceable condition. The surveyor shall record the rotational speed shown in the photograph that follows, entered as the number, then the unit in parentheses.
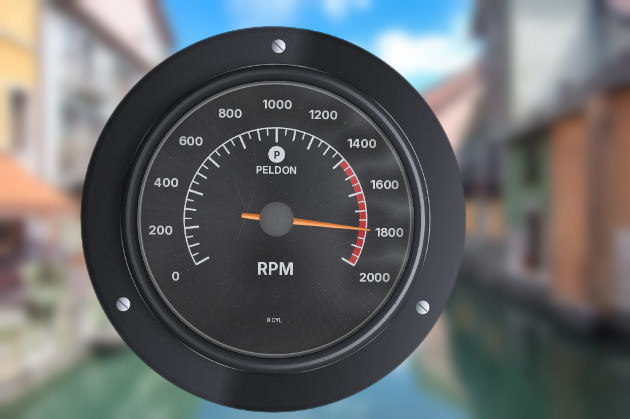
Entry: 1800 (rpm)
